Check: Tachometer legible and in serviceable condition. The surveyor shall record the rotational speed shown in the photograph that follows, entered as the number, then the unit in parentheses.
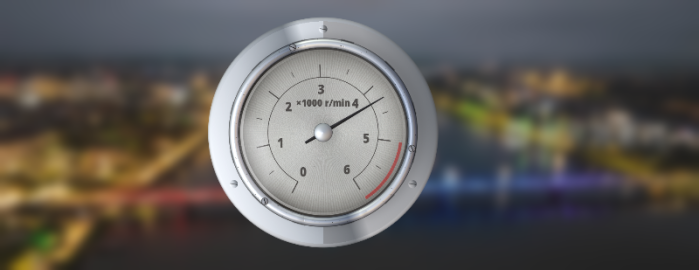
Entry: 4250 (rpm)
